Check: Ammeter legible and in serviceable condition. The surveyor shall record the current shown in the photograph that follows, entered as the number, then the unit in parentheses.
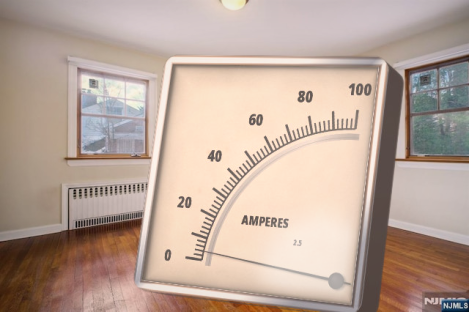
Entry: 4 (A)
